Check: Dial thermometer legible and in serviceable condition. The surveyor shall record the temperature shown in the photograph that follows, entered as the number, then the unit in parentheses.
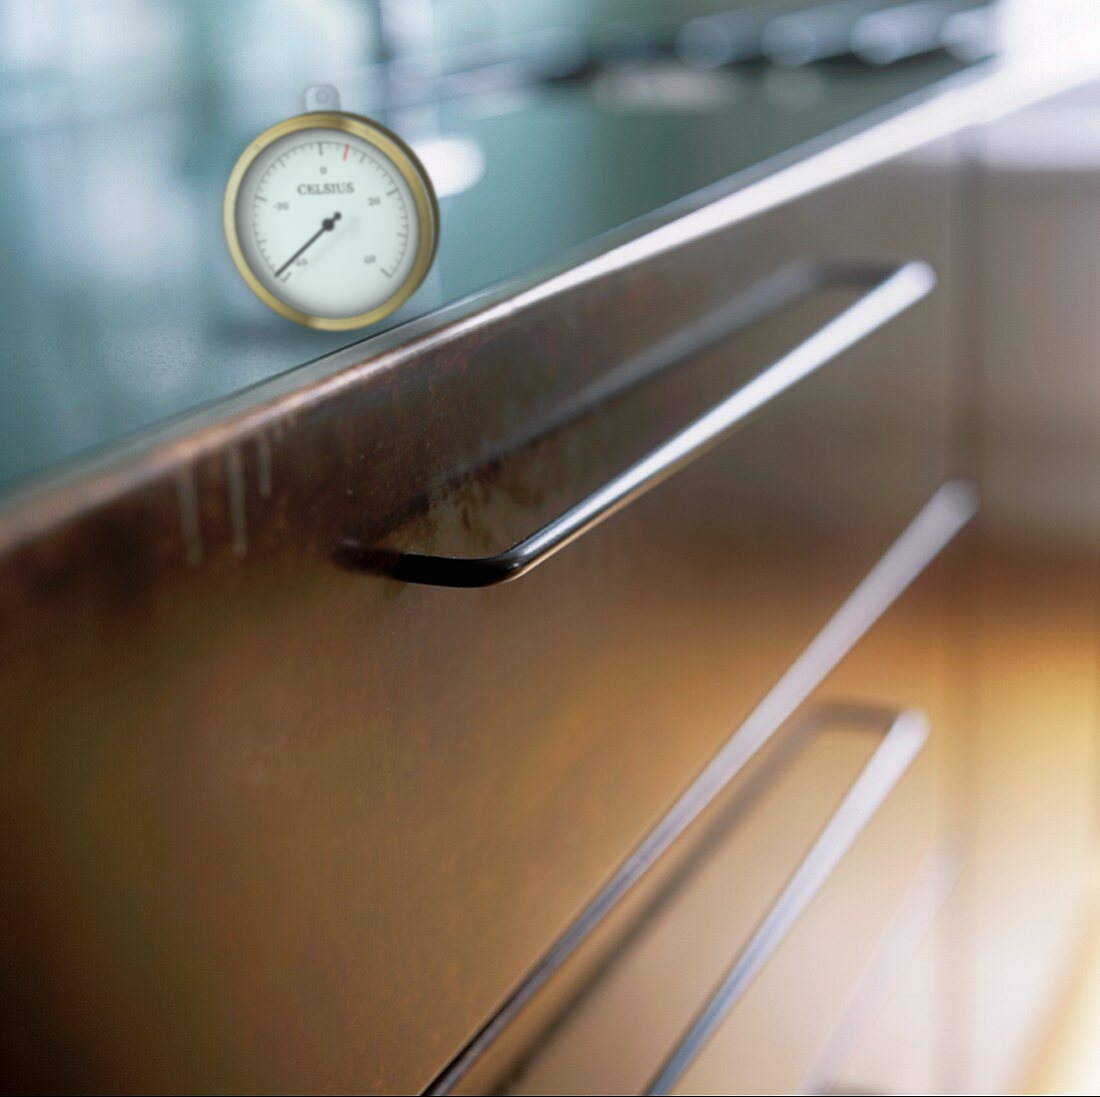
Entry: -38 (°C)
